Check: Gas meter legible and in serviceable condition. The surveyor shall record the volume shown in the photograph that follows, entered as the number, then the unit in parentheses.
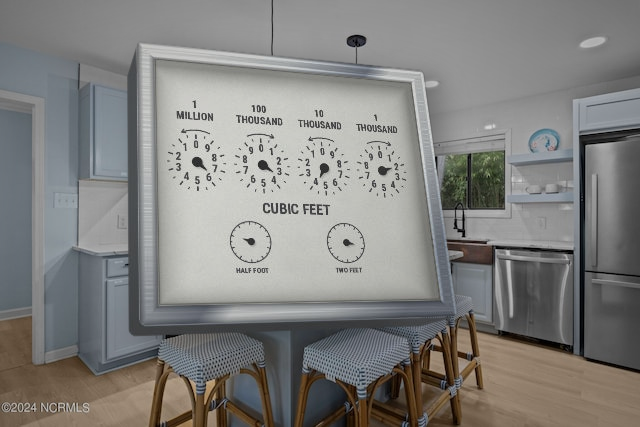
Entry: 634200 (ft³)
